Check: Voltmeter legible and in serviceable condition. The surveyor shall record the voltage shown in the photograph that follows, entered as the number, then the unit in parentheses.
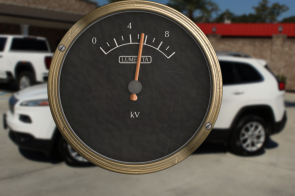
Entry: 5.5 (kV)
